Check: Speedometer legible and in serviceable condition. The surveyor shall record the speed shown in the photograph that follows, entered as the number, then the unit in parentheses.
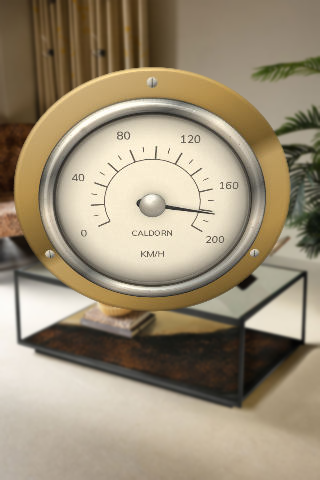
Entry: 180 (km/h)
